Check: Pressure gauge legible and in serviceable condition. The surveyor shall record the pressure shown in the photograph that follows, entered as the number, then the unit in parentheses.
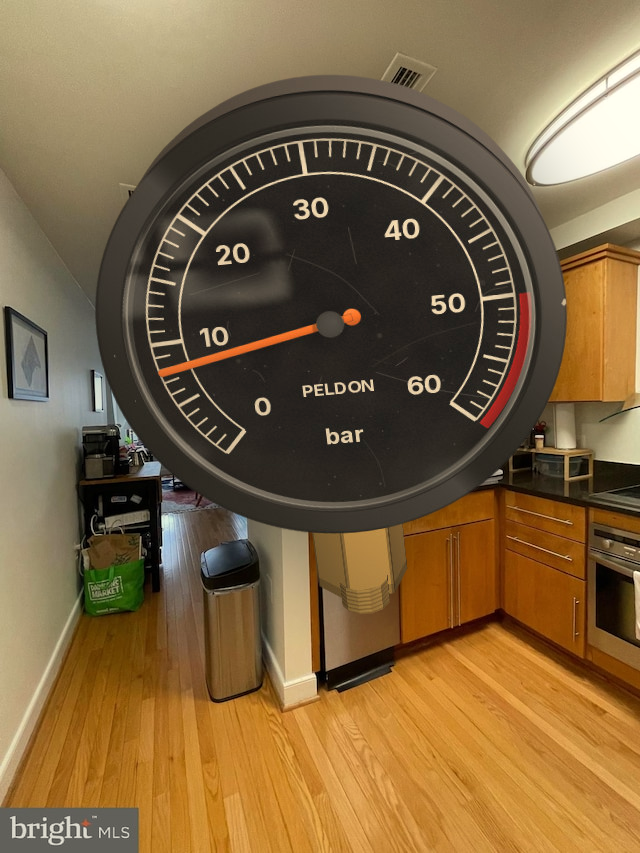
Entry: 8 (bar)
